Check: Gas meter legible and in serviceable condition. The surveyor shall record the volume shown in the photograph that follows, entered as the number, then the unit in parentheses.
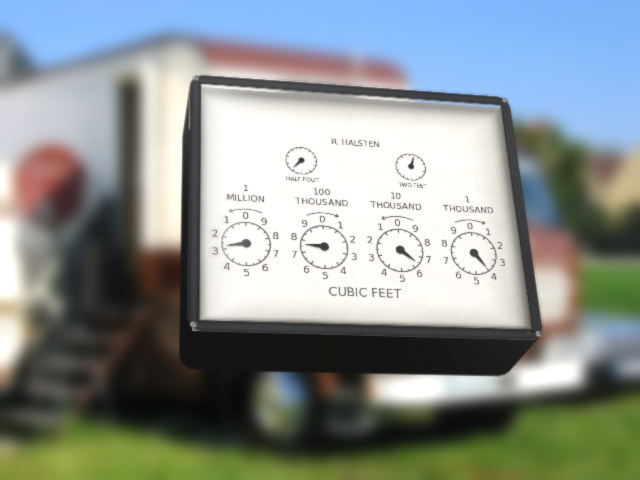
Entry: 276400 (ft³)
